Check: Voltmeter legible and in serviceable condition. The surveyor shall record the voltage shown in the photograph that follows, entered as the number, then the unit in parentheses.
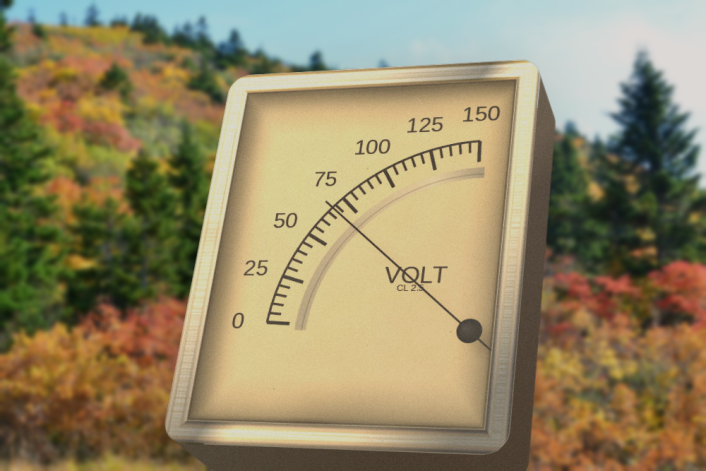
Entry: 67.5 (V)
